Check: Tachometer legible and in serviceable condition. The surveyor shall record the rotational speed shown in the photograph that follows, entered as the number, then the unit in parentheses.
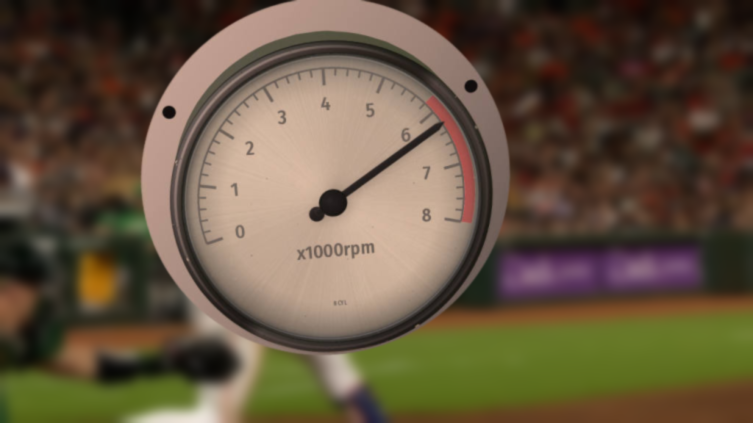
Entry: 6200 (rpm)
